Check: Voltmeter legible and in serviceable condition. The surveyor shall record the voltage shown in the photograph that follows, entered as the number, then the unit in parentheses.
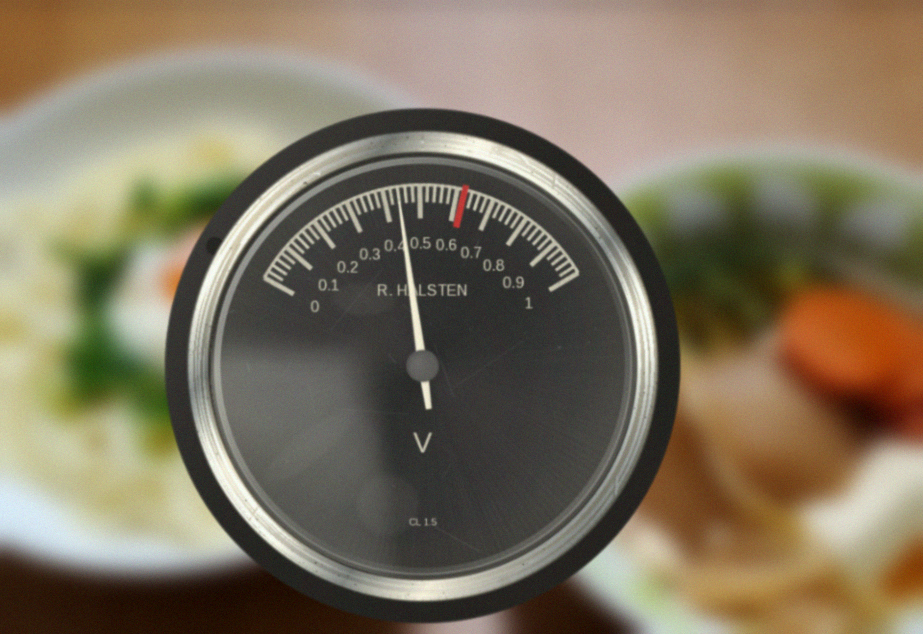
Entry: 0.44 (V)
